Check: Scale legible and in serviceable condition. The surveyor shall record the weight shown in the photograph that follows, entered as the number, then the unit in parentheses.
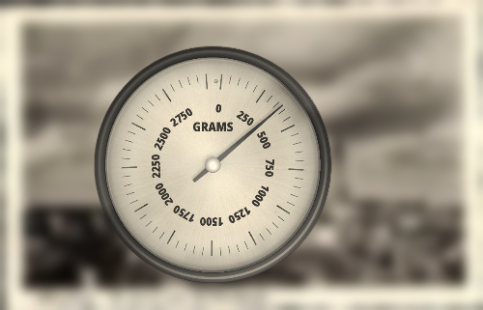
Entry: 375 (g)
